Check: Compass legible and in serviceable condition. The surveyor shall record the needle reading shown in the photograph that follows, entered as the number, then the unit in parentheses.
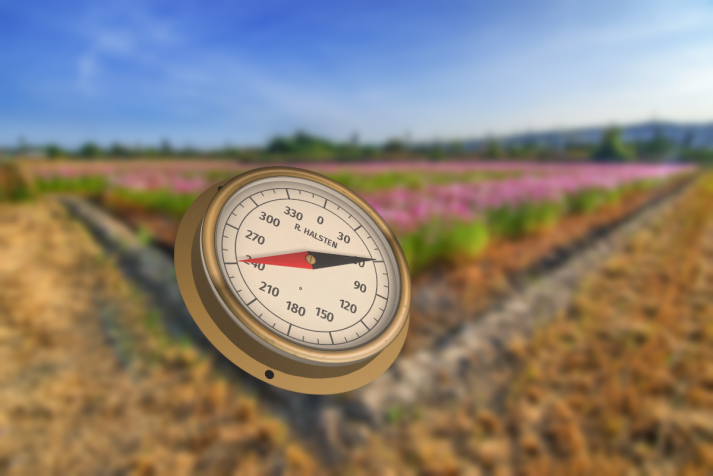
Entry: 240 (°)
